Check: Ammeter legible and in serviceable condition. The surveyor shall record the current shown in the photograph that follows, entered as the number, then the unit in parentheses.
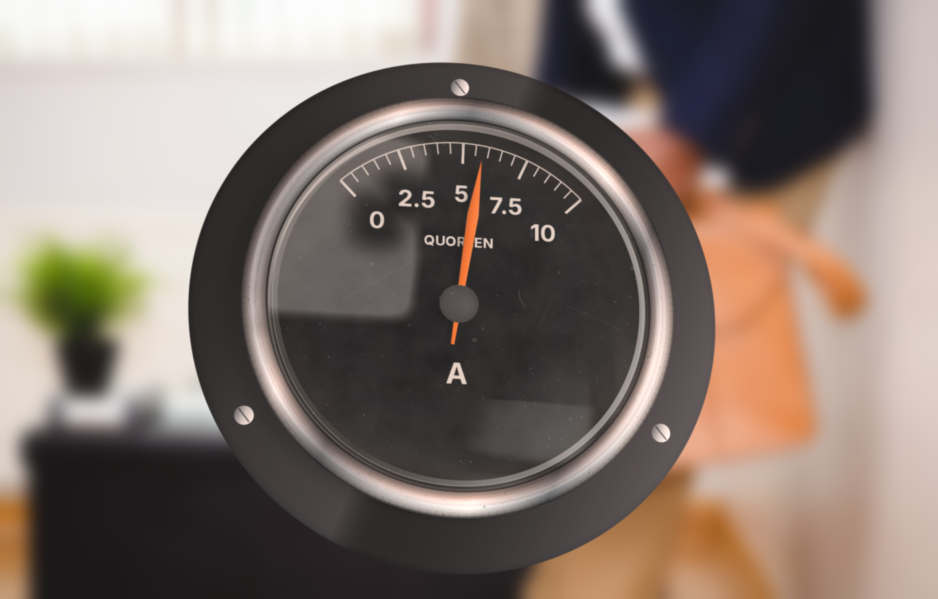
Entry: 5.75 (A)
